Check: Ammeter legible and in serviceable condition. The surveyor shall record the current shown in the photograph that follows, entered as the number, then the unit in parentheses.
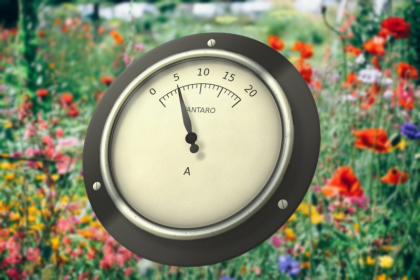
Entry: 5 (A)
